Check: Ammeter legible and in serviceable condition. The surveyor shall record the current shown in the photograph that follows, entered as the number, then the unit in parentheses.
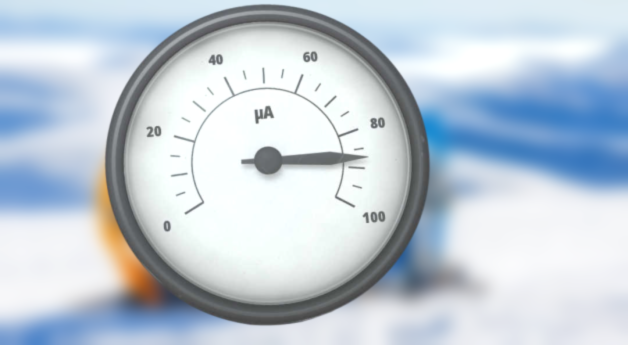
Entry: 87.5 (µA)
